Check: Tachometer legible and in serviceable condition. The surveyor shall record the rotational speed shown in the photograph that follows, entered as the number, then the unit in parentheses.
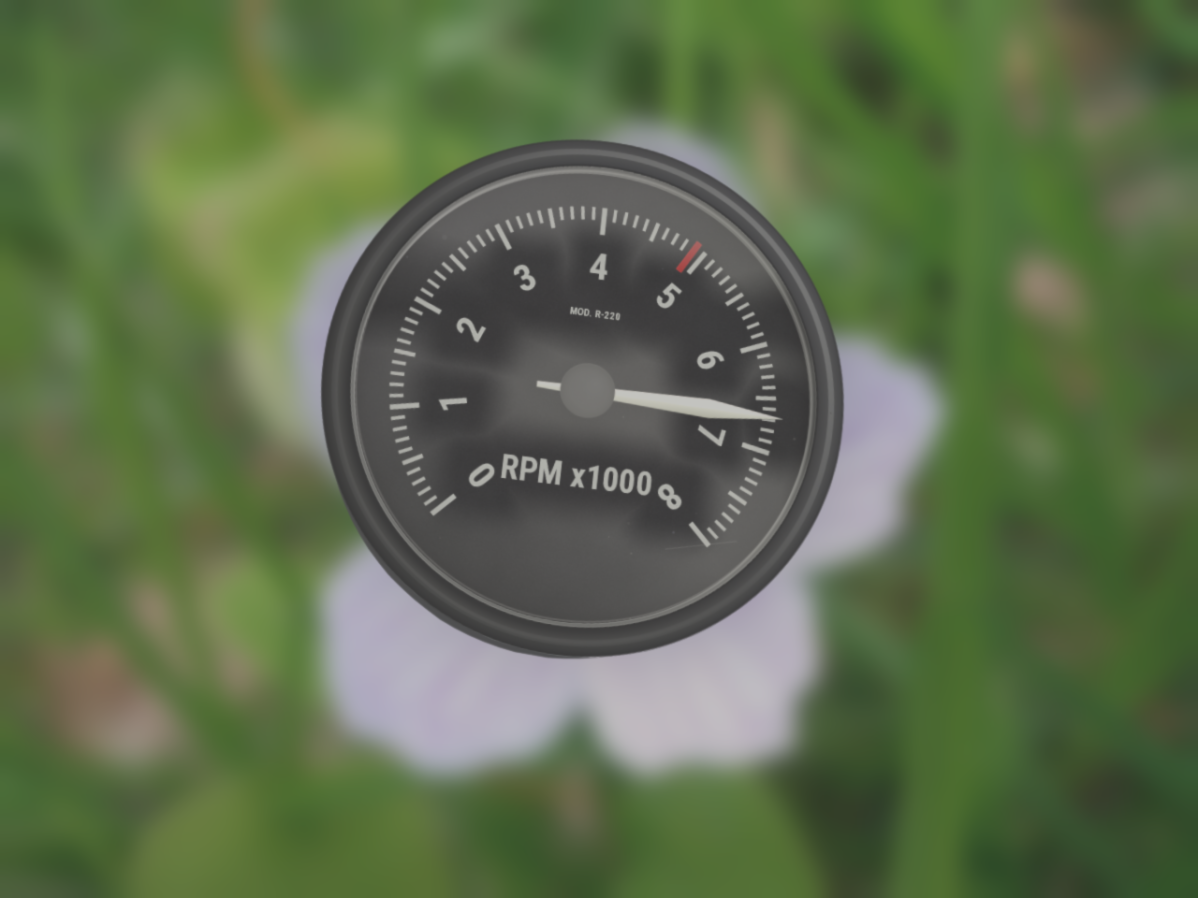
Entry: 6700 (rpm)
